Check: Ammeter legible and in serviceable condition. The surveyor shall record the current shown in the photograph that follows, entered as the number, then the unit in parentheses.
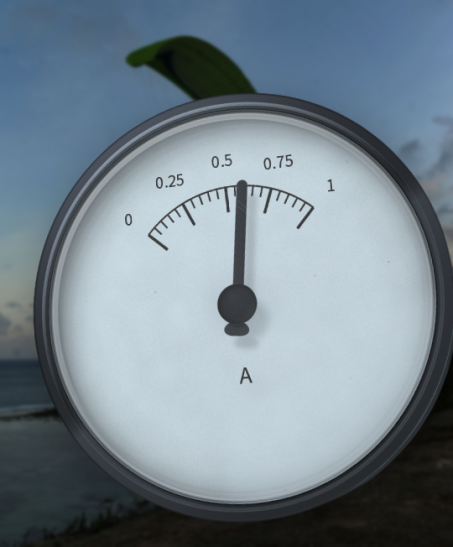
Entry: 0.6 (A)
